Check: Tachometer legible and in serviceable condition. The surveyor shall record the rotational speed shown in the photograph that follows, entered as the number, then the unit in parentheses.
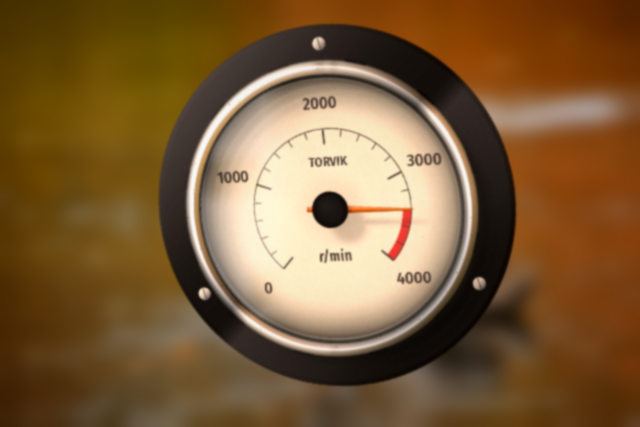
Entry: 3400 (rpm)
